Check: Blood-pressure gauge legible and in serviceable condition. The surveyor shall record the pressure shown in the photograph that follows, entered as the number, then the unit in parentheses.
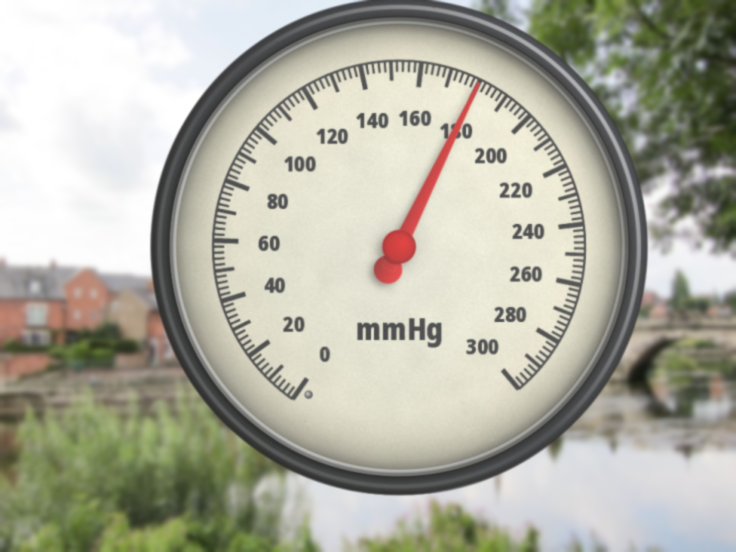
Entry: 180 (mmHg)
